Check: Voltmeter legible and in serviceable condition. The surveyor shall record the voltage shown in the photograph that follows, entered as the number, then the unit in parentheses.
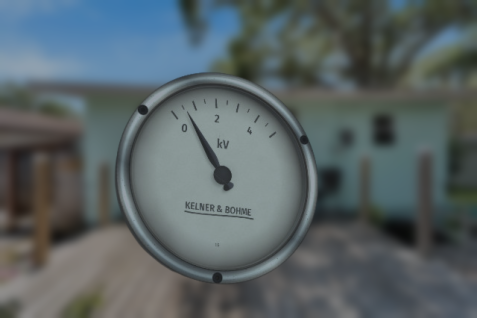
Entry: 0.5 (kV)
